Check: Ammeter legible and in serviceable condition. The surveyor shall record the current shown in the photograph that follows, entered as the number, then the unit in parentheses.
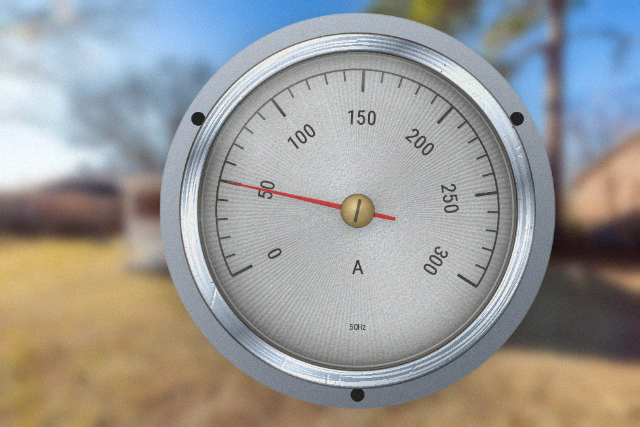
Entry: 50 (A)
